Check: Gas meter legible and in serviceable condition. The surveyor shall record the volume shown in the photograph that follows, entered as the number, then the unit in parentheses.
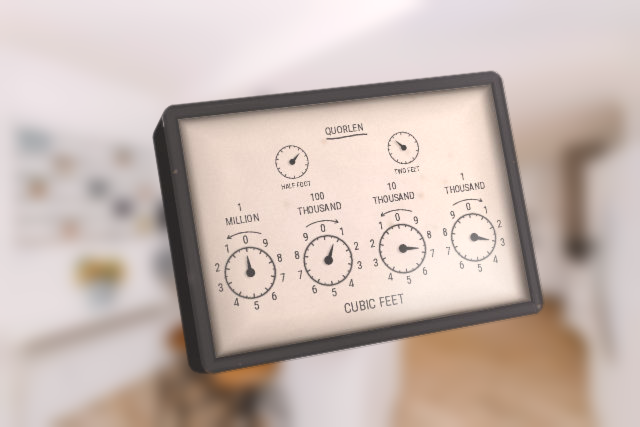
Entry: 7300 (ft³)
